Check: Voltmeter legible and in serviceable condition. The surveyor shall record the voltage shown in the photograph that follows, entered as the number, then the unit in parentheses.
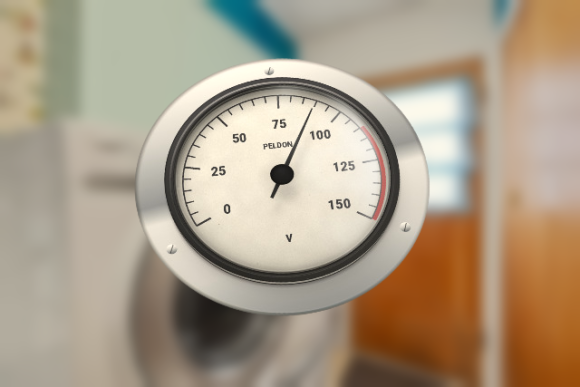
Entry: 90 (V)
